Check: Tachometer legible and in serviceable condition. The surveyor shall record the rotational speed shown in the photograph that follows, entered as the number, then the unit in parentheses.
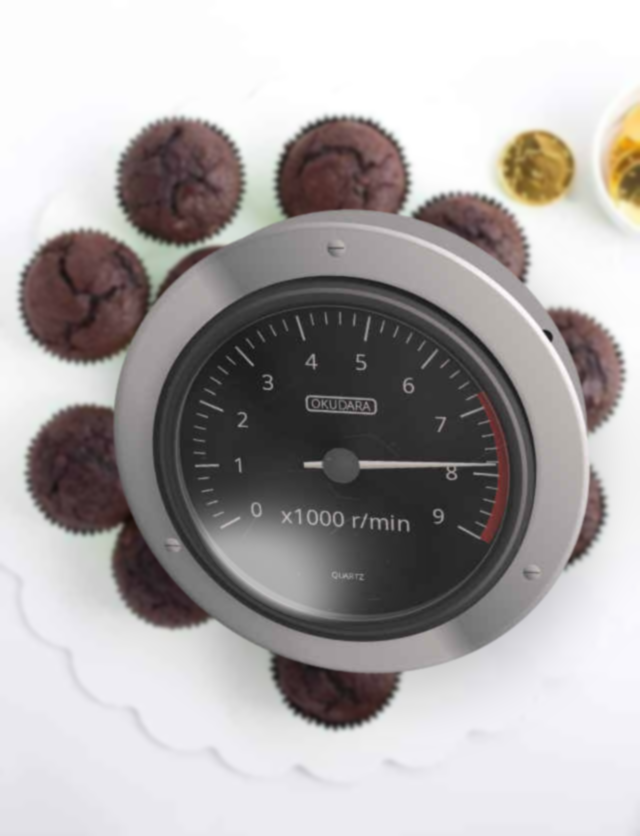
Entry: 7800 (rpm)
